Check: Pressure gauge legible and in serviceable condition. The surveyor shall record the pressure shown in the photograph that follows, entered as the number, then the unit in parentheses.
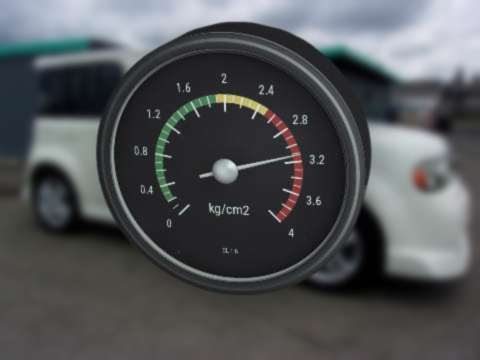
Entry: 3.1 (kg/cm²)
